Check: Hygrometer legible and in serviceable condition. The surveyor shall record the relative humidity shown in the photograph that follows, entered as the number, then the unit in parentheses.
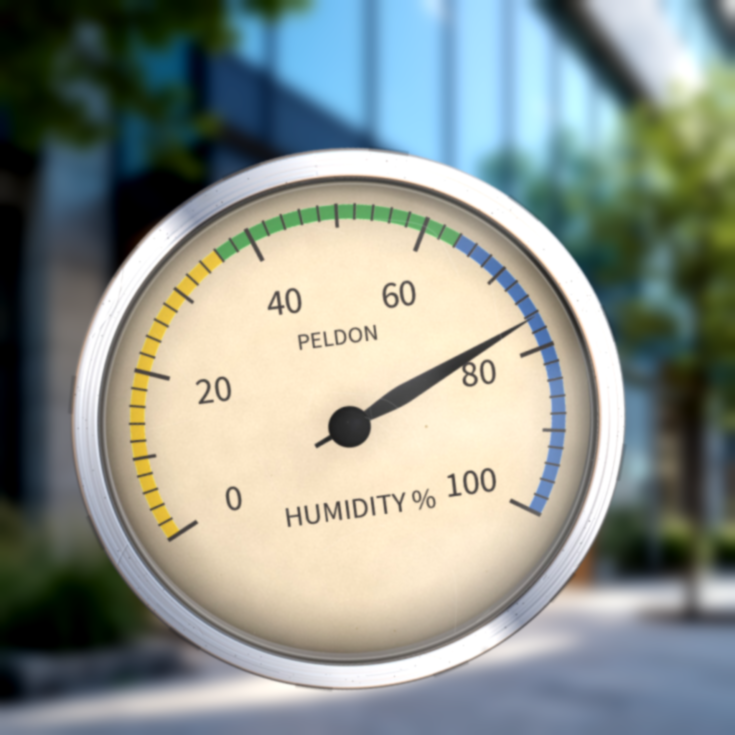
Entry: 76 (%)
